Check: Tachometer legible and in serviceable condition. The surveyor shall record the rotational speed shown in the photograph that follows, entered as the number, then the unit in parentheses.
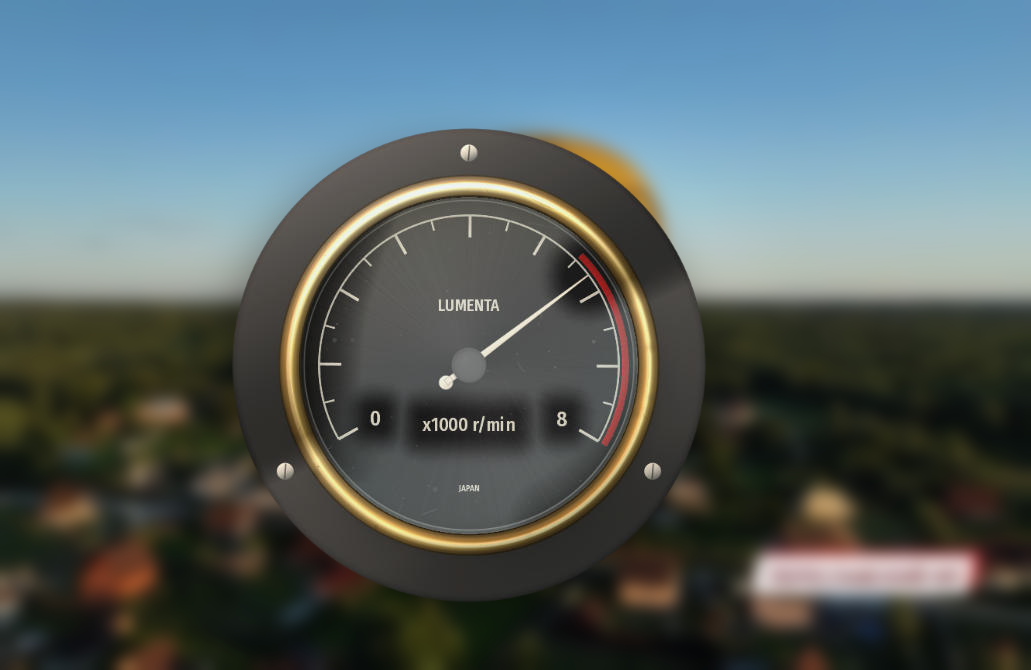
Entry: 5750 (rpm)
